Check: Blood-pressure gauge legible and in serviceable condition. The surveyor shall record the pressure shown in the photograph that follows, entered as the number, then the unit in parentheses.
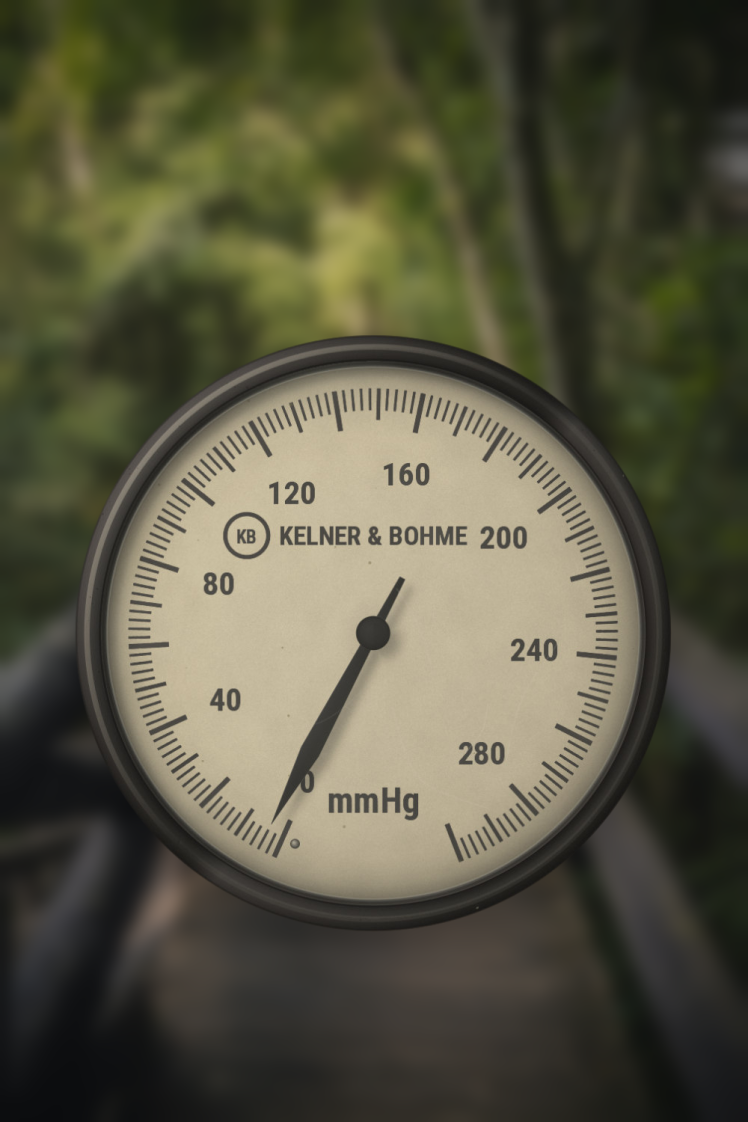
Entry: 4 (mmHg)
